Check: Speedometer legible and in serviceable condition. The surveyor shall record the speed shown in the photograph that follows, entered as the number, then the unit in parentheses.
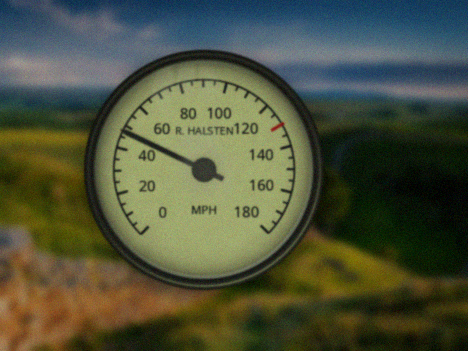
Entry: 47.5 (mph)
